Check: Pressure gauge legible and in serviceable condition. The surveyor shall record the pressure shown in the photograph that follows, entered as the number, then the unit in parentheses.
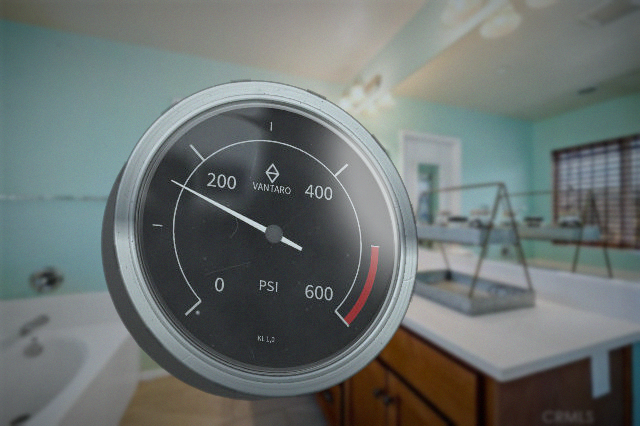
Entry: 150 (psi)
